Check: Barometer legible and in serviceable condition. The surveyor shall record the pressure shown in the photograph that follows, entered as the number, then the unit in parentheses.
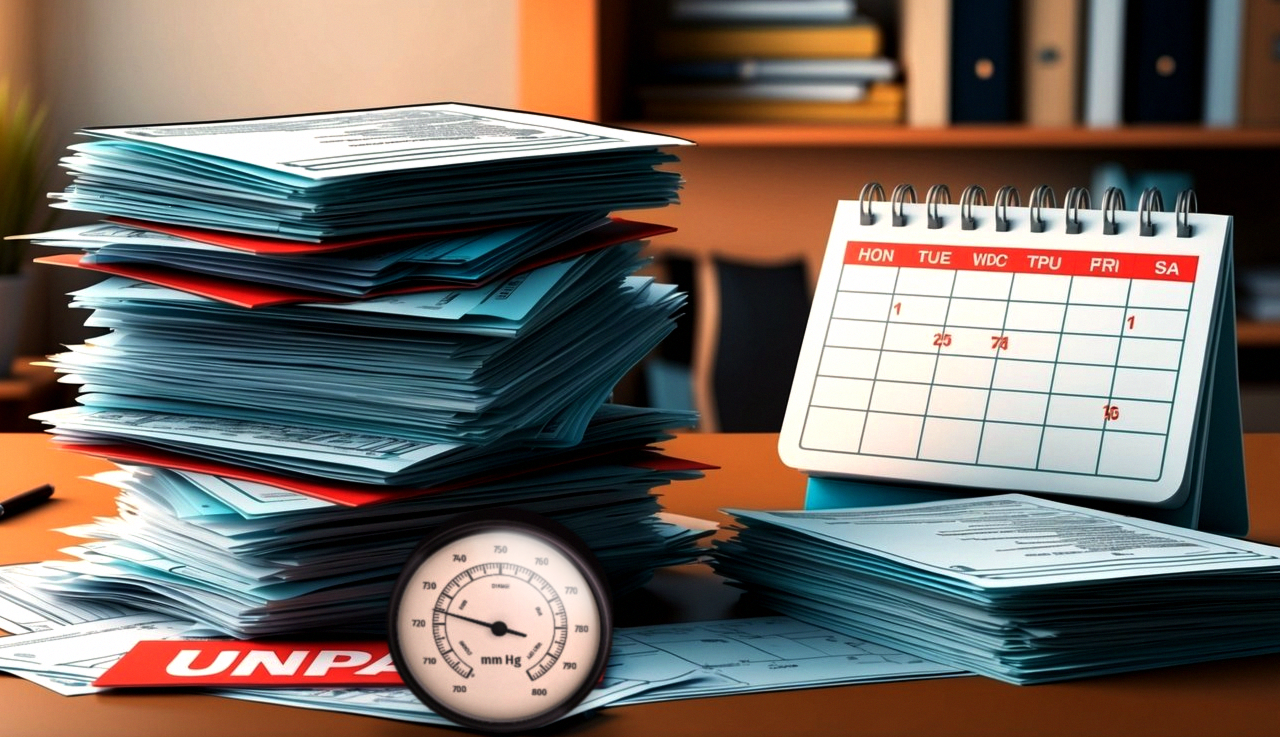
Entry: 725 (mmHg)
